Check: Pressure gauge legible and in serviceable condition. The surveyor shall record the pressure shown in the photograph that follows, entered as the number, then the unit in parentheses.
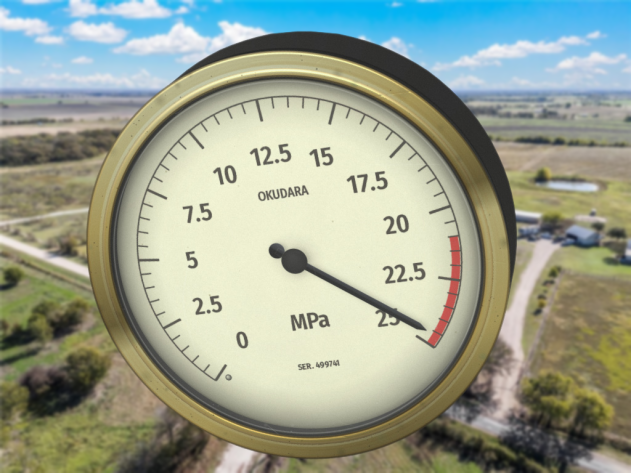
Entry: 24.5 (MPa)
